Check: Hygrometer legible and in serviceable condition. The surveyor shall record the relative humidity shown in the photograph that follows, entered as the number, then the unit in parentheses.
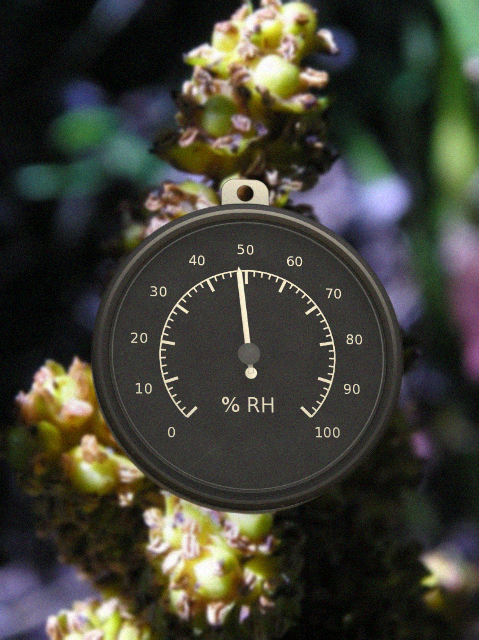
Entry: 48 (%)
